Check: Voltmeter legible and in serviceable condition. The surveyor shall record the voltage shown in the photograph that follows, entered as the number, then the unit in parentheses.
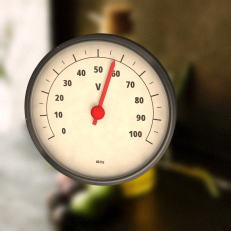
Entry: 57.5 (V)
